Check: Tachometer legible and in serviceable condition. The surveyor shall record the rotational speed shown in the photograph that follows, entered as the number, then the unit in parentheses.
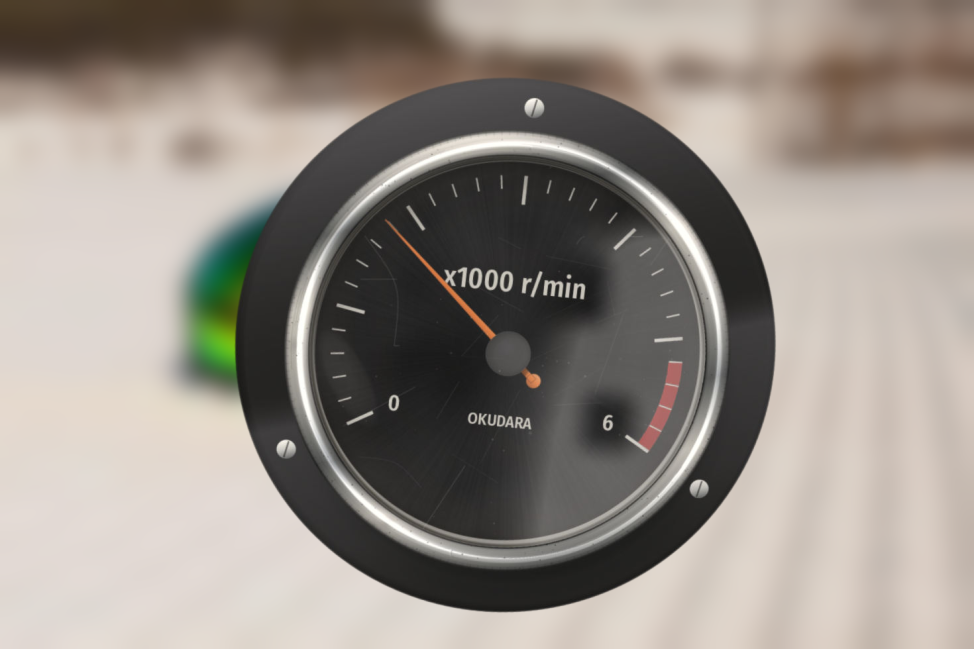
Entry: 1800 (rpm)
